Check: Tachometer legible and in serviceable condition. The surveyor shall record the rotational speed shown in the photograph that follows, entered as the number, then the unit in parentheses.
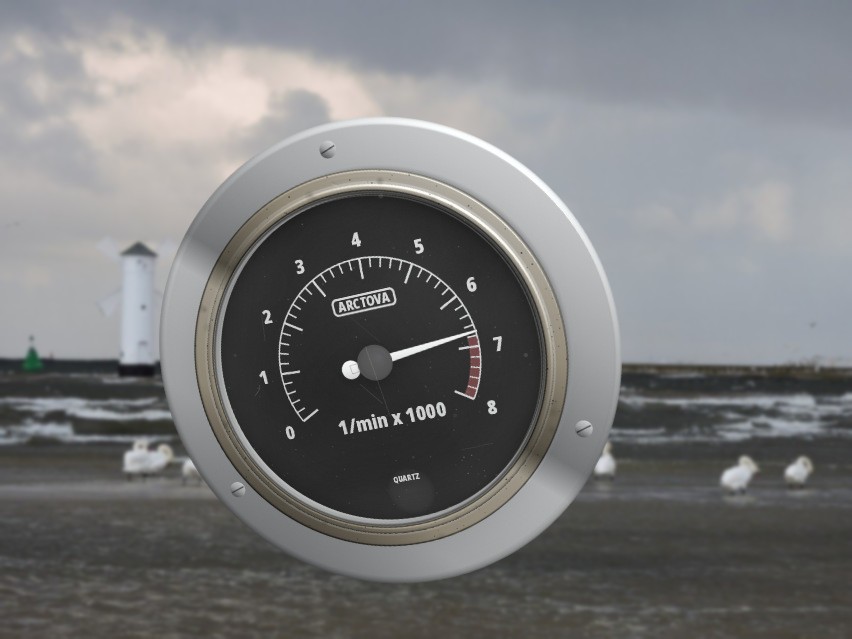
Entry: 6700 (rpm)
